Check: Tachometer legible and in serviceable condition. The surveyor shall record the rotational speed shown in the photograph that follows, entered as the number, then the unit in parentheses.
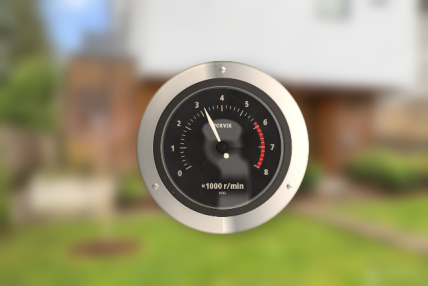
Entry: 3200 (rpm)
